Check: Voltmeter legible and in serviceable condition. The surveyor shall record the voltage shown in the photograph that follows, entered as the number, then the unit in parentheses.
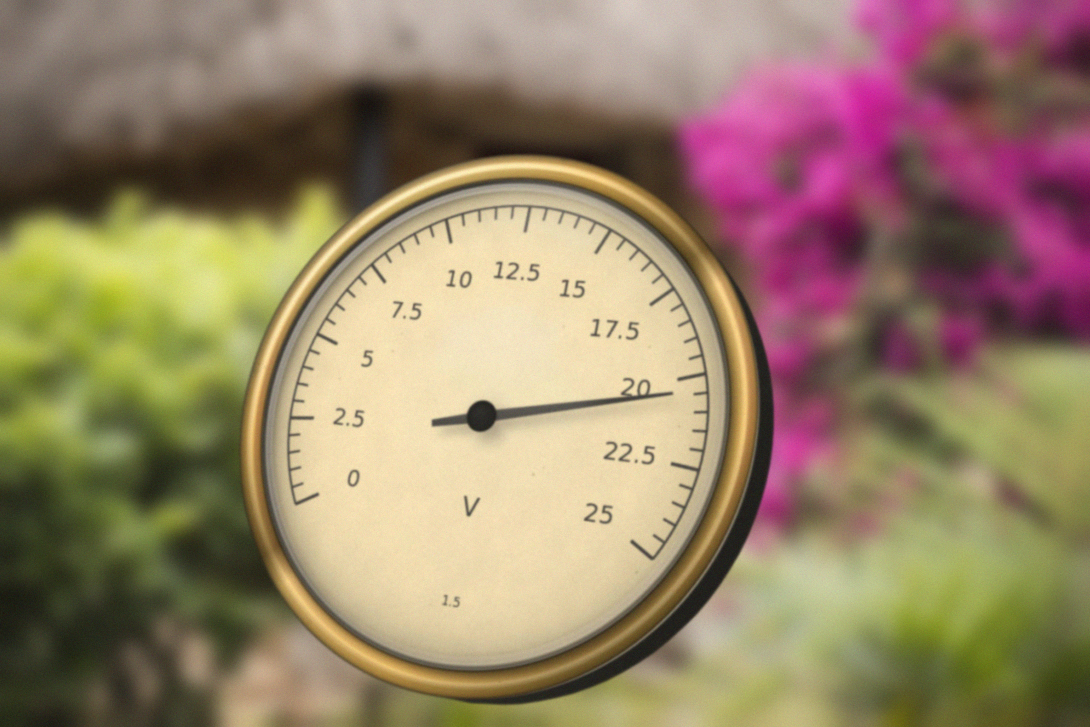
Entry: 20.5 (V)
